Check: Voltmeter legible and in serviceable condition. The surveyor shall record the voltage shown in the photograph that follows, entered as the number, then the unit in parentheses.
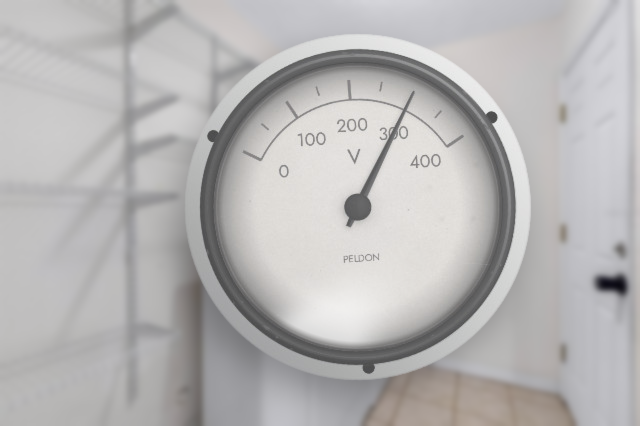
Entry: 300 (V)
